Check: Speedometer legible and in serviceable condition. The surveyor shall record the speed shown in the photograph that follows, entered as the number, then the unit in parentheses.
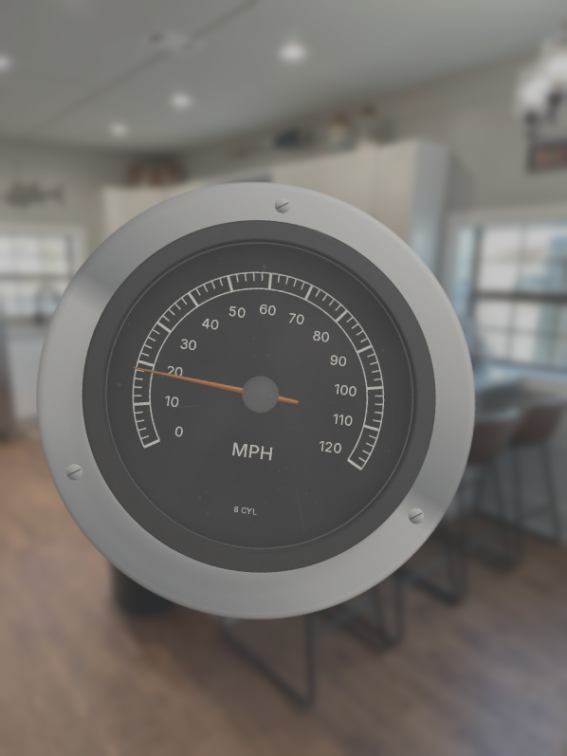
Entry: 18 (mph)
